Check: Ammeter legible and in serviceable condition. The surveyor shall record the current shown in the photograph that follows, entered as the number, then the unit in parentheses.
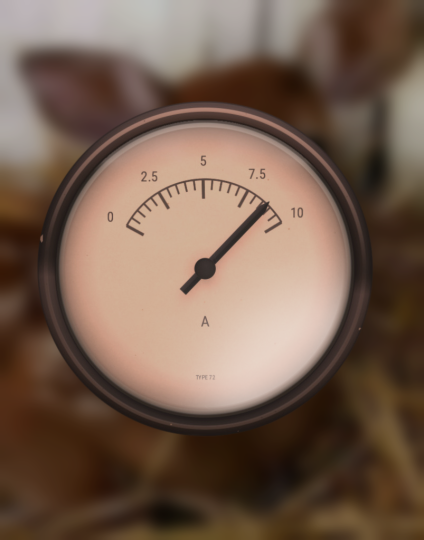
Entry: 8.75 (A)
